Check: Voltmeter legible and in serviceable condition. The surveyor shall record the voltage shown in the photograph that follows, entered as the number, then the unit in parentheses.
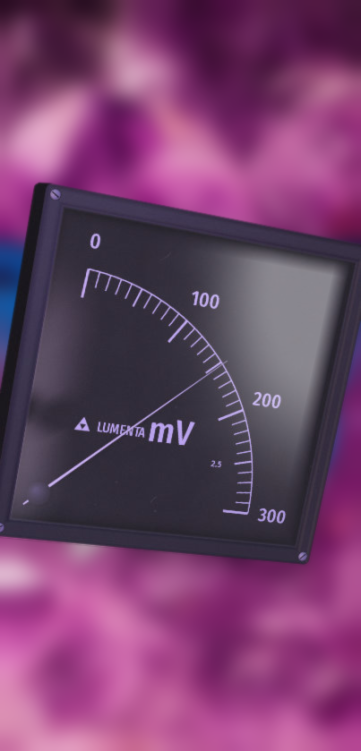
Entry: 150 (mV)
